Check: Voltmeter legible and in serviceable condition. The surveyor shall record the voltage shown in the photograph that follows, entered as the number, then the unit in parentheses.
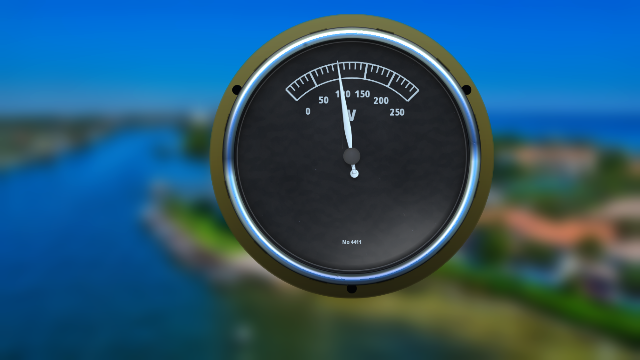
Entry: 100 (V)
